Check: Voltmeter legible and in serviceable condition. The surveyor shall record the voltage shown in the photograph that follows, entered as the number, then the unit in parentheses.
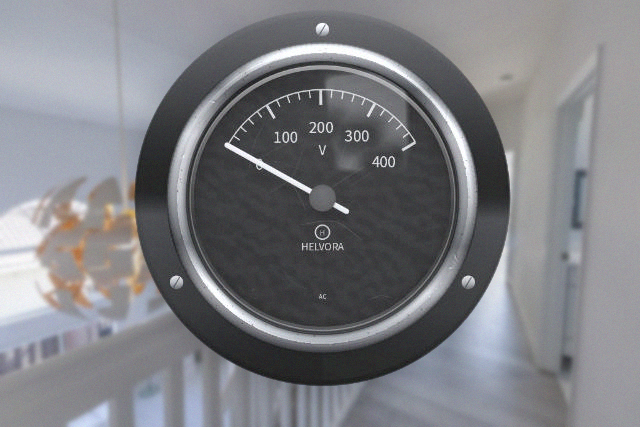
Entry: 0 (V)
